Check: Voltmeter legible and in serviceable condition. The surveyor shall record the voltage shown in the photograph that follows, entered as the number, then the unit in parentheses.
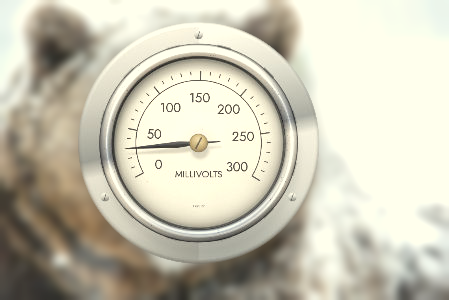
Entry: 30 (mV)
